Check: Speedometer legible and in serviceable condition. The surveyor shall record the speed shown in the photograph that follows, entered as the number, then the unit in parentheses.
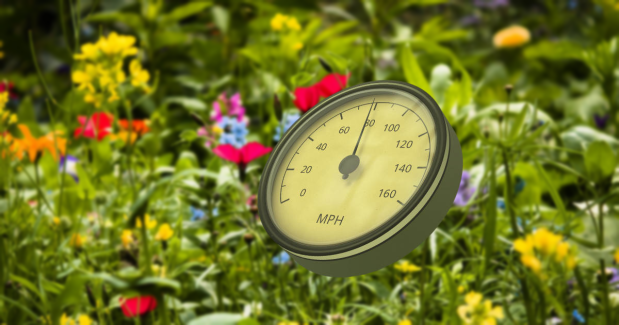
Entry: 80 (mph)
